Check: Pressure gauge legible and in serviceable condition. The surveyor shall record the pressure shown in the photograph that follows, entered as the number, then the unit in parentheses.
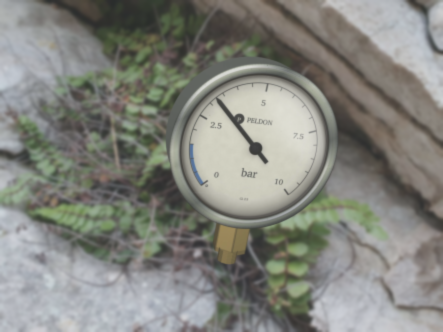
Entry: 3.25 (bar)
